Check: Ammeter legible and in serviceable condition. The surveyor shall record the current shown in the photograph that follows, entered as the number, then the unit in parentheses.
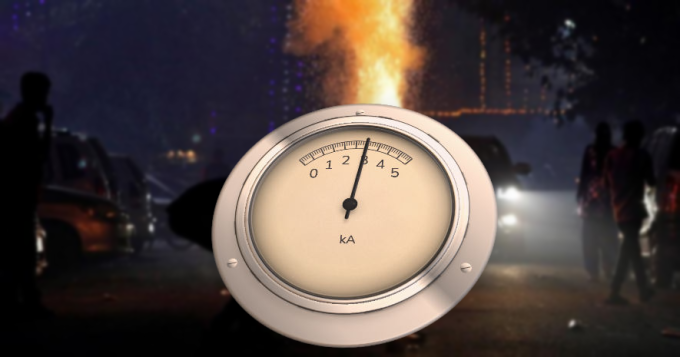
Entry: 3 (kA)
